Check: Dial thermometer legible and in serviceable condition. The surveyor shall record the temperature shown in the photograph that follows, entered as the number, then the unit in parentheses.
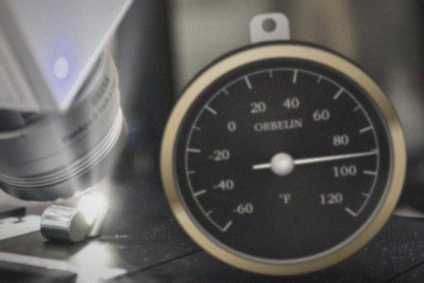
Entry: 90 (°F)
